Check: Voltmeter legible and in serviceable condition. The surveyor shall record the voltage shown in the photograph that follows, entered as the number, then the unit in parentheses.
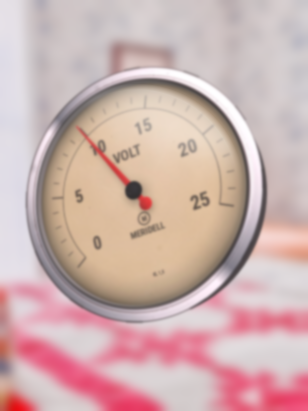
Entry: 10 (V)
